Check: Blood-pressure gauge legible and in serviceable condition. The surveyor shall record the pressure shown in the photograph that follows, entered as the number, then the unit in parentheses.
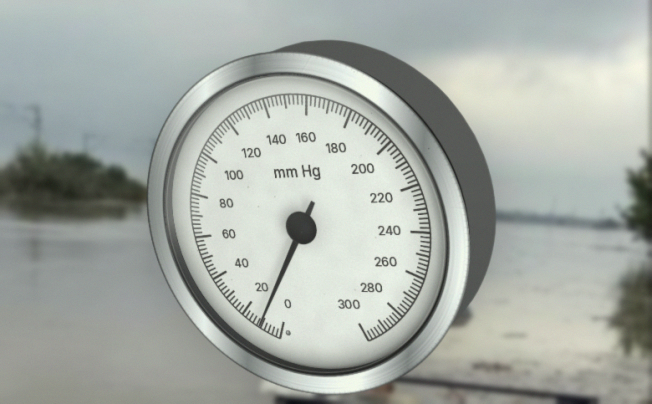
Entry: 10 (mmHg)
